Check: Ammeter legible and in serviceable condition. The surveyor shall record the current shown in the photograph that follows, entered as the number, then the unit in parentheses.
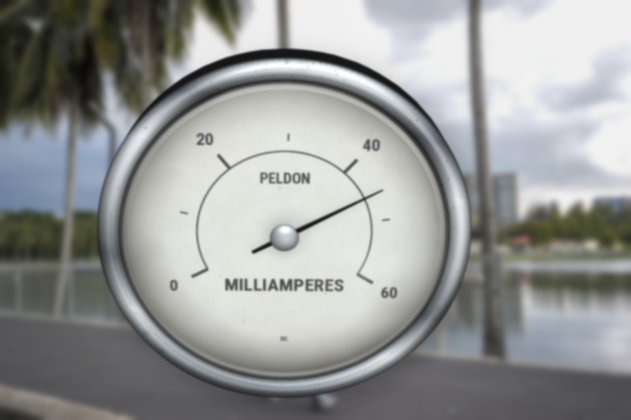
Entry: 45 (mA)
